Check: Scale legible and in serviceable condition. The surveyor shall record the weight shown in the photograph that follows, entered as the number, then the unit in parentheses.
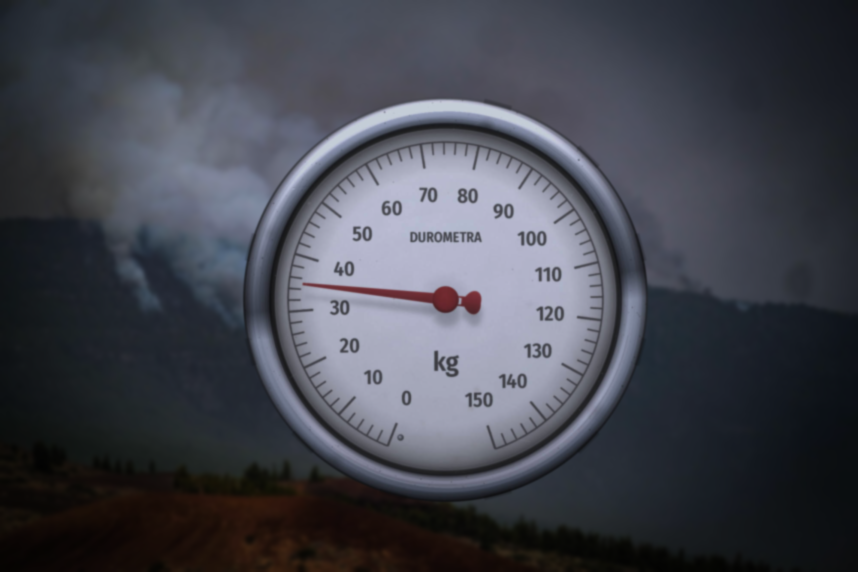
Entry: 35 (kg)
